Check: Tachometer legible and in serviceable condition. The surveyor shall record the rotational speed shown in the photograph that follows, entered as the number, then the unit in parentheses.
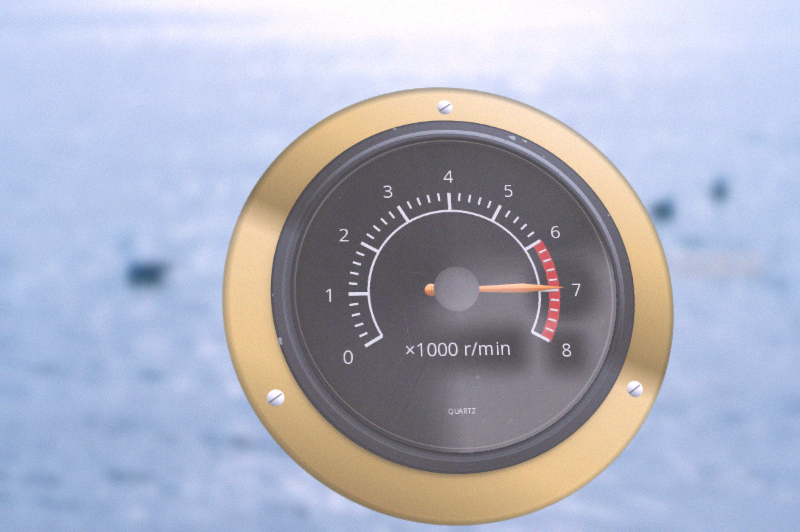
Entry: 7000 (rpm)
